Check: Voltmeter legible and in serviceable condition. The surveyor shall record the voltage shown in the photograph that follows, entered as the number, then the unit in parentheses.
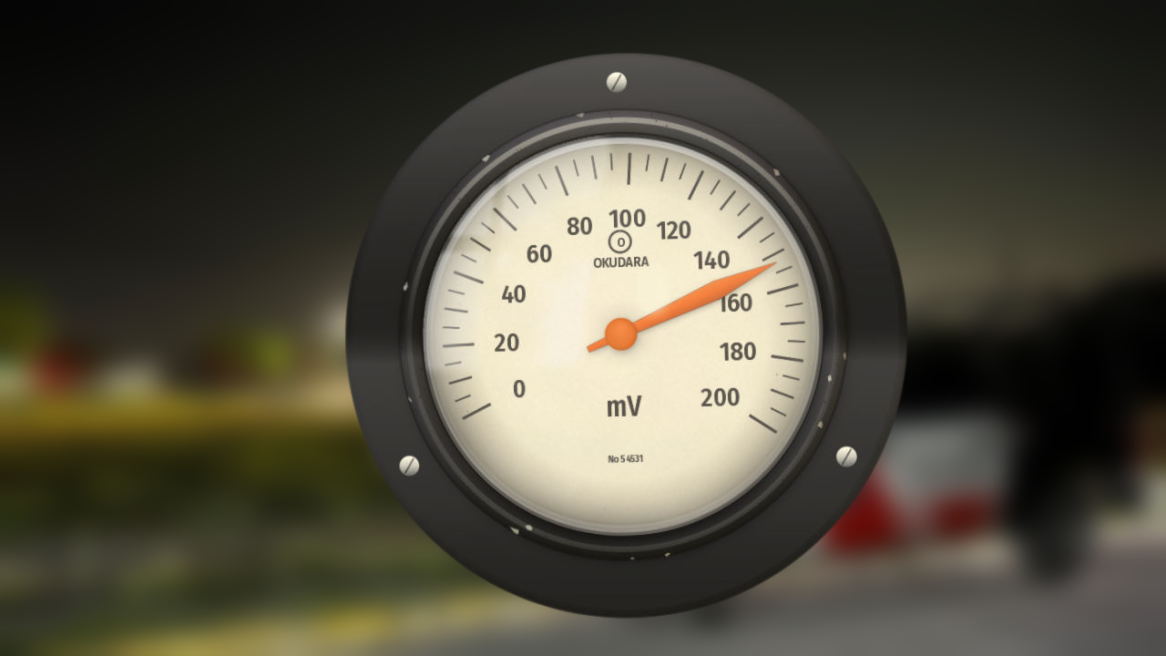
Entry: 152.5 (mV)
